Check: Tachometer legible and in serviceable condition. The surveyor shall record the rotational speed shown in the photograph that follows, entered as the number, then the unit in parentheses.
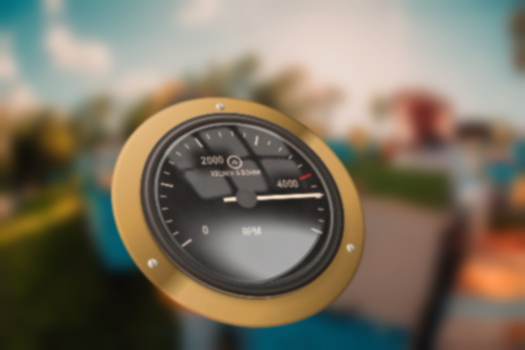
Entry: 4400 (rpm)
